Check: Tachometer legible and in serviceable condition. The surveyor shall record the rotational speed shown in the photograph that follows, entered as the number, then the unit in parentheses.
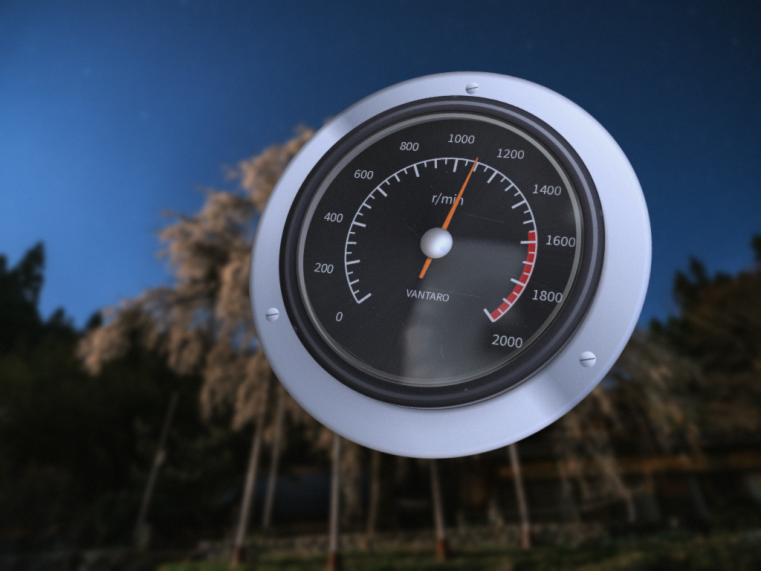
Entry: 1100 (rpm)
